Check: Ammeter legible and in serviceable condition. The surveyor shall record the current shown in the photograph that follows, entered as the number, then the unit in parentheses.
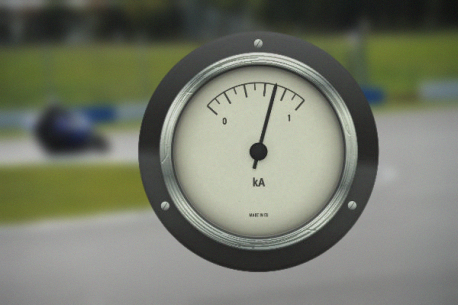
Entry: 0.7 (kA)
